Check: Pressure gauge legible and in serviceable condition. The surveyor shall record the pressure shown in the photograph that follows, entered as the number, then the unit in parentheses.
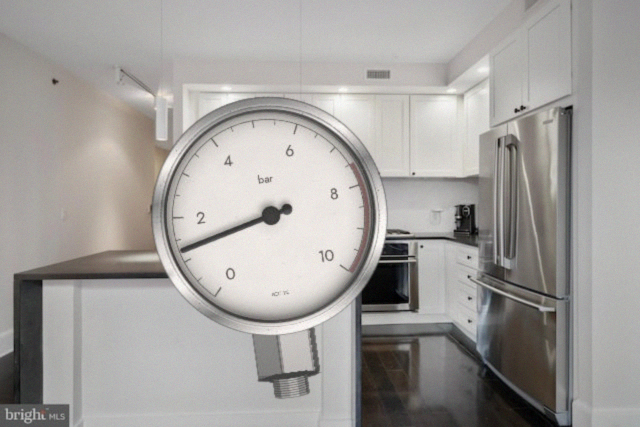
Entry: 1.25 (bar)
